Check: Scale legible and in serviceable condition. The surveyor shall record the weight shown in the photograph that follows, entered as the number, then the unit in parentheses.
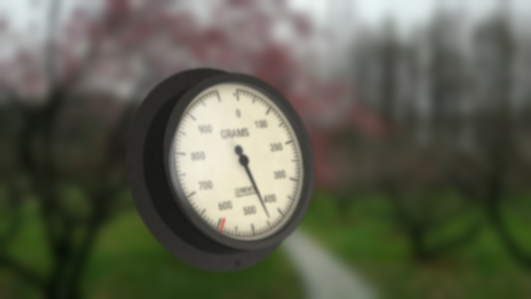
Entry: 450 (g)
